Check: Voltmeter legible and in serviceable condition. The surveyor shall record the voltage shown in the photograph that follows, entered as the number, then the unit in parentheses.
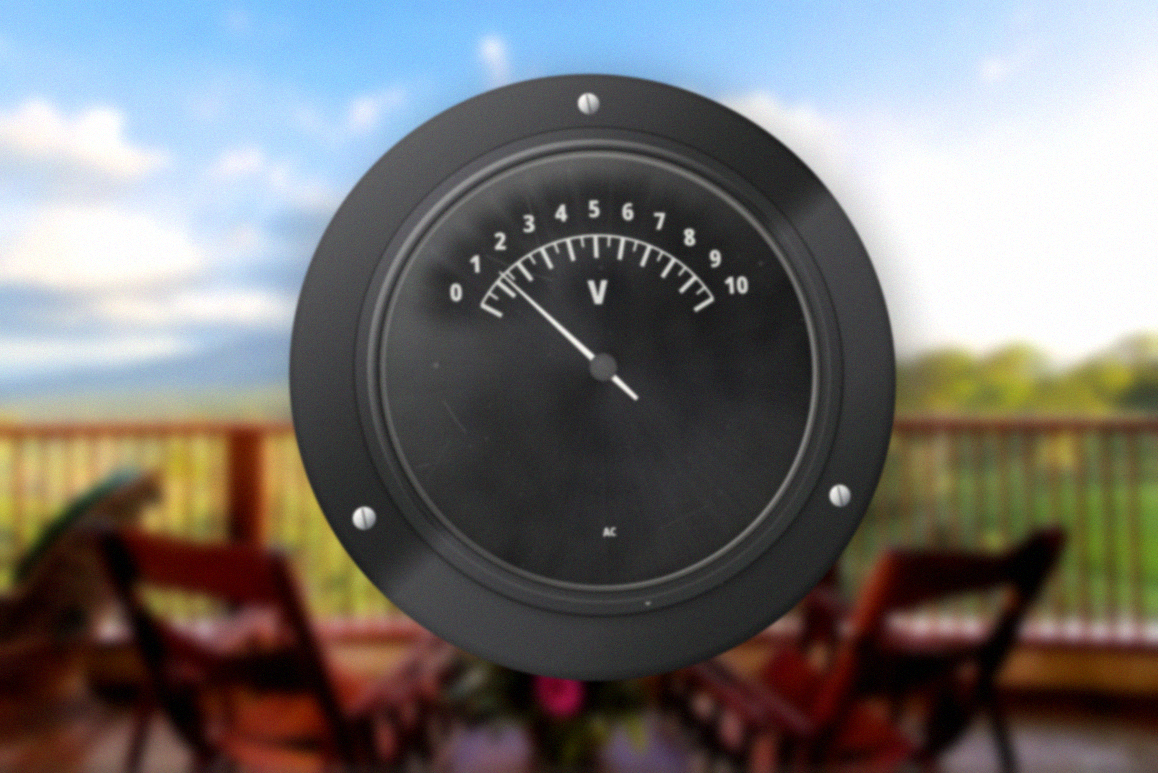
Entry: 1.25 (V)
